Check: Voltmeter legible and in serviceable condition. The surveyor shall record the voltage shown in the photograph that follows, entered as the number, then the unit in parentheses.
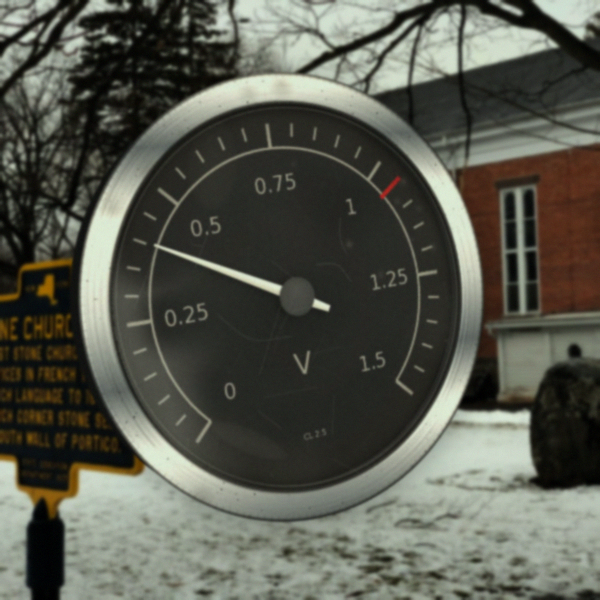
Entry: 0.4 (V)
